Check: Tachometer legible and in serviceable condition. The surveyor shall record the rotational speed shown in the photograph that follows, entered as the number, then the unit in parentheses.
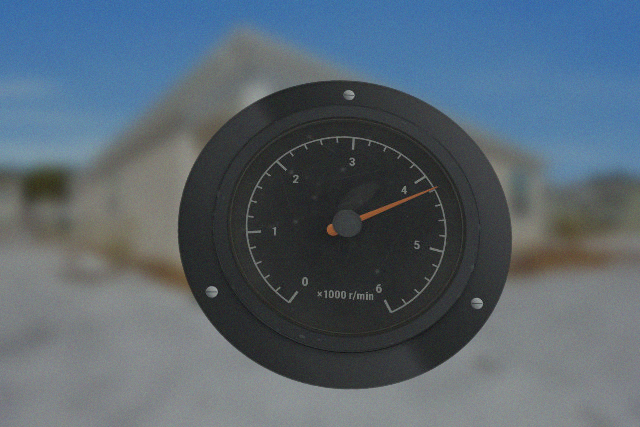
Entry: 4200 (rpm)
